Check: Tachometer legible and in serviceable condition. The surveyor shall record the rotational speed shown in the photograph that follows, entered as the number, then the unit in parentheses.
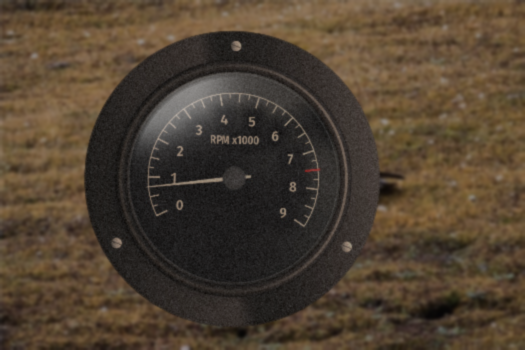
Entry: 750 (rpm)
